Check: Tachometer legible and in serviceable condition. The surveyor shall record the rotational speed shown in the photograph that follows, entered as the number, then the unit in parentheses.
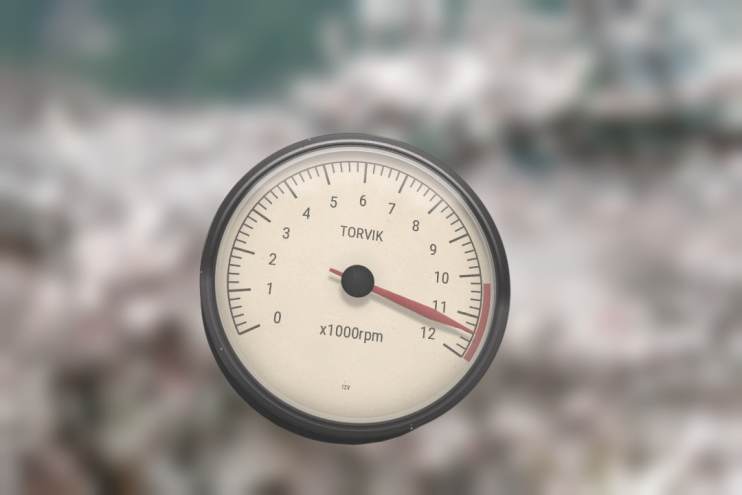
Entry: 11400 (rpm)
